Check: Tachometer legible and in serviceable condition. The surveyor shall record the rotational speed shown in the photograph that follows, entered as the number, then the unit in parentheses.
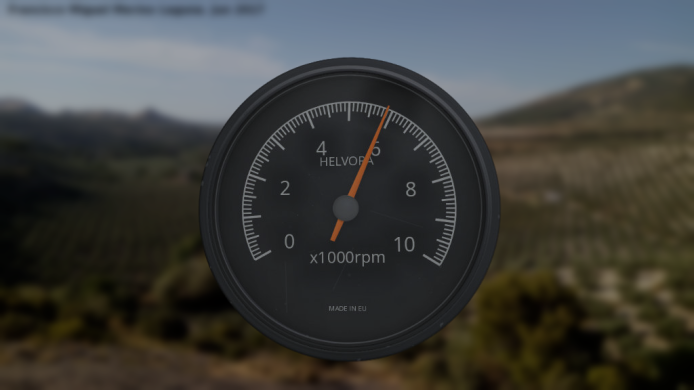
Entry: 5900 (rpm)
